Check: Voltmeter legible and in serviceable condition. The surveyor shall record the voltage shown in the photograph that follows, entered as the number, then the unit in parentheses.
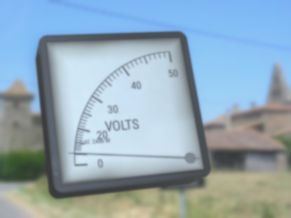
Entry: 10 (V)
